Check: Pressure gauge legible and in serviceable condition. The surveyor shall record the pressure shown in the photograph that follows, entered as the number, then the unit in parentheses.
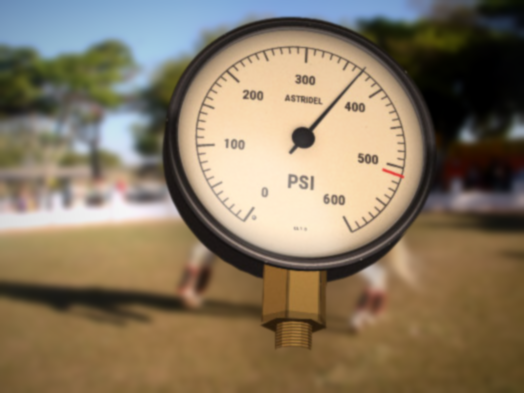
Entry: 370 (psi)
